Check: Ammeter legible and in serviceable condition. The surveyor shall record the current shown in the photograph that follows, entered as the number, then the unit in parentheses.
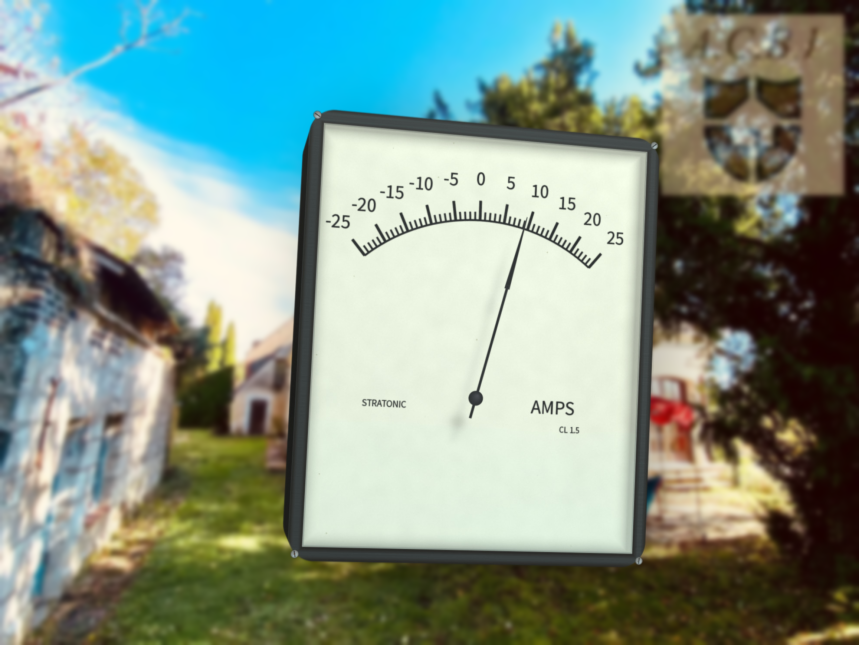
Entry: 9 (A)
